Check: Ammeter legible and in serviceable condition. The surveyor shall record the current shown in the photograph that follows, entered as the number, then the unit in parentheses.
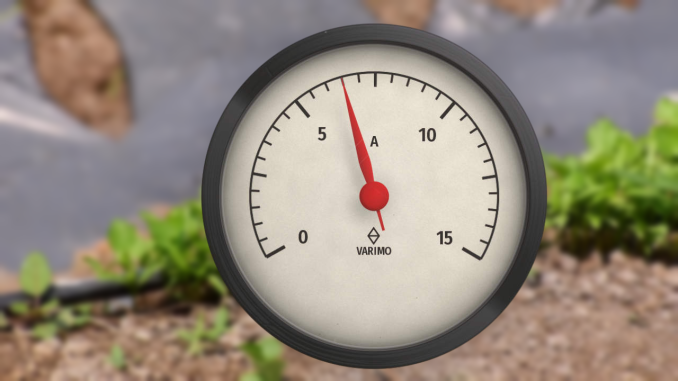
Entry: 6.5 (A)
